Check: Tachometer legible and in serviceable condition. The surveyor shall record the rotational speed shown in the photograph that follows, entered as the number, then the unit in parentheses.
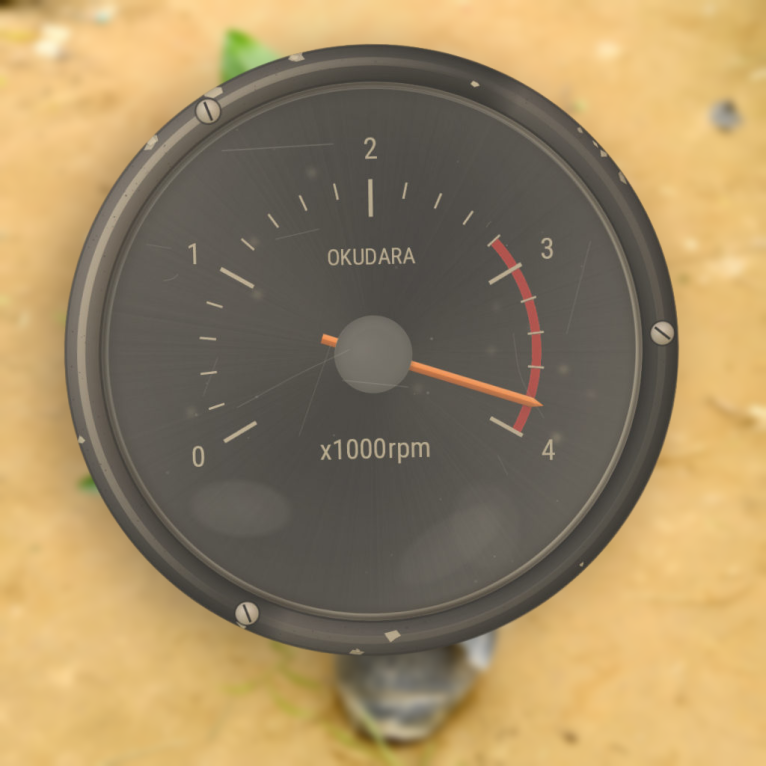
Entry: 3800 (rpm)
